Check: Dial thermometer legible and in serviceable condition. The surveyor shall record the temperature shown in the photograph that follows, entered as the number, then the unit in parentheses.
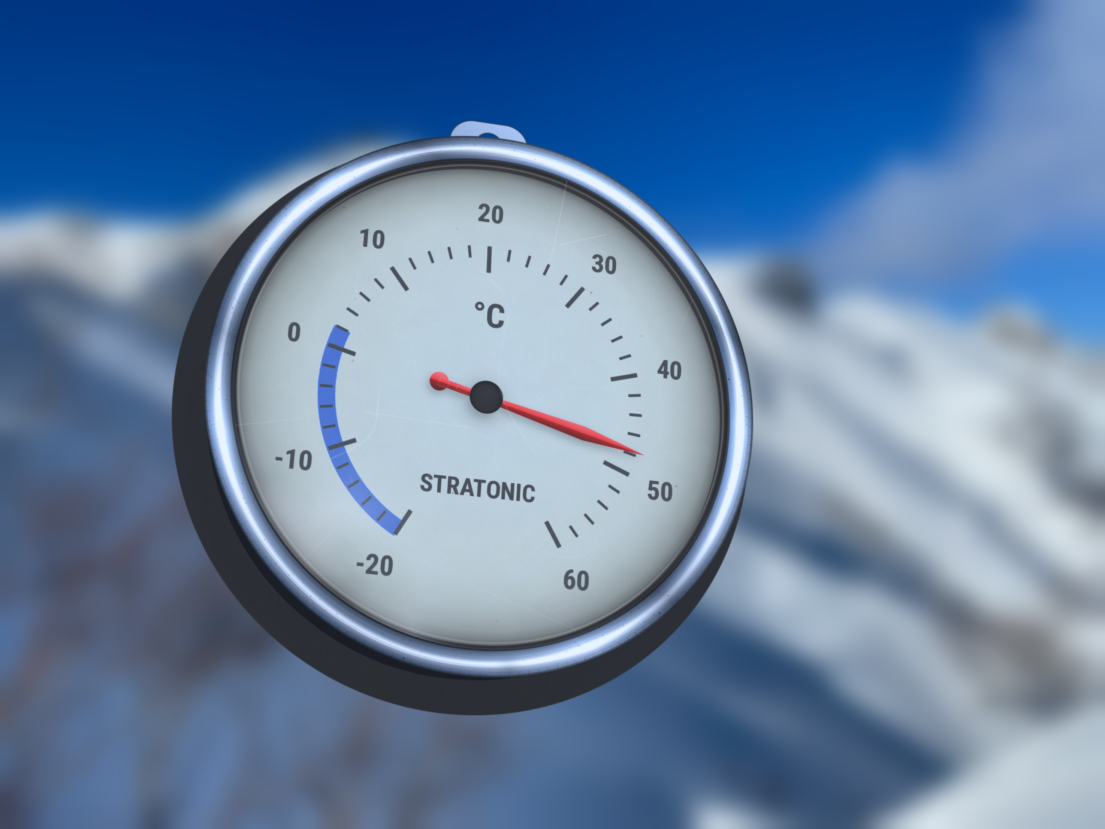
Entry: 48 (°C)
